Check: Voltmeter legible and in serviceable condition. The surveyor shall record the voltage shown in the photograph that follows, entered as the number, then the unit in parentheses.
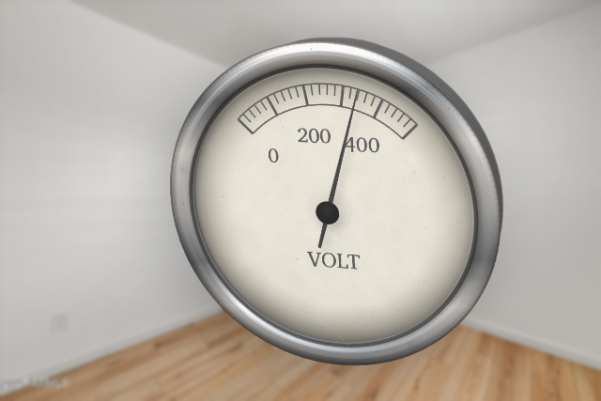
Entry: 340 (V)
